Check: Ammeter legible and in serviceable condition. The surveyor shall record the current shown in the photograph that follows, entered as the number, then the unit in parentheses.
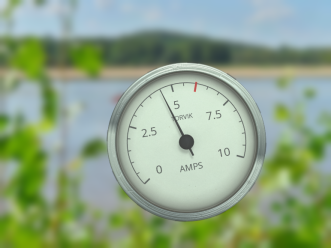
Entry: 4.5 (A)
